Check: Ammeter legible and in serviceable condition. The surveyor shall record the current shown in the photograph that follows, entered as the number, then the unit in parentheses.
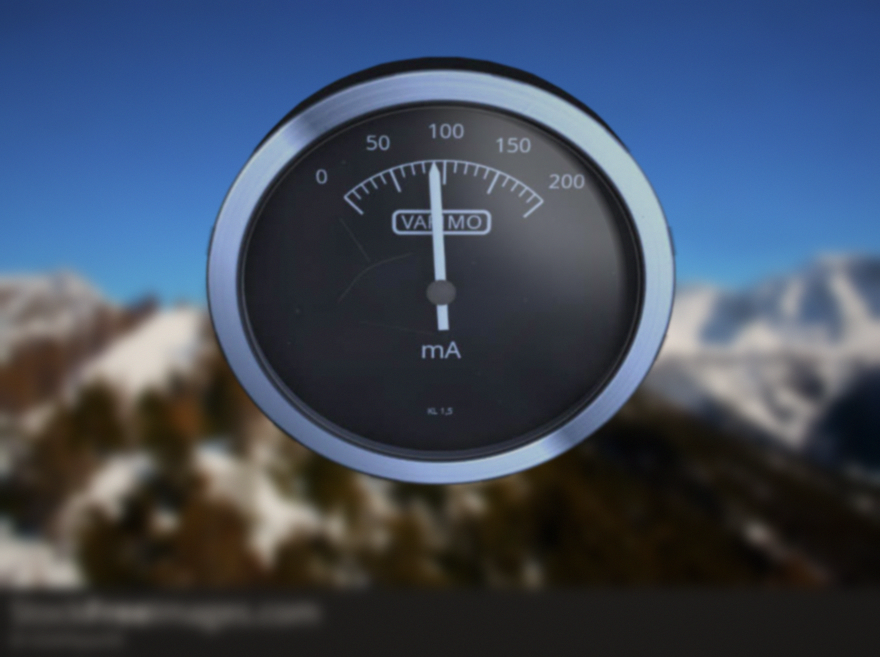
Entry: 90 (mA)
